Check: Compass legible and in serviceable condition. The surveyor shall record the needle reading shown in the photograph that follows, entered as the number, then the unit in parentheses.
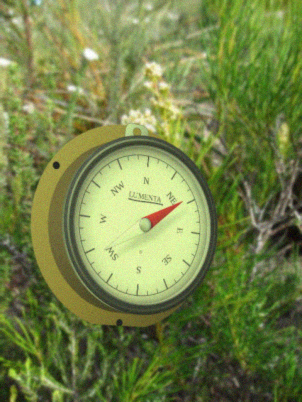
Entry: 55 (°)
